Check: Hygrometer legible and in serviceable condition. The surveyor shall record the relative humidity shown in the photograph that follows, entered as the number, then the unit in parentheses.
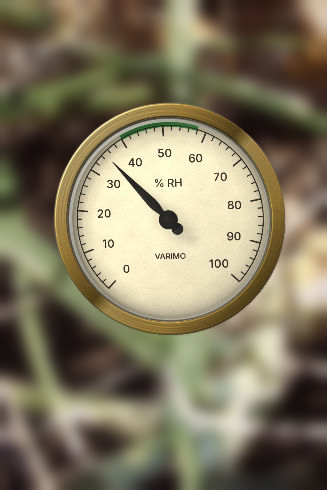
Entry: 35 (%)
